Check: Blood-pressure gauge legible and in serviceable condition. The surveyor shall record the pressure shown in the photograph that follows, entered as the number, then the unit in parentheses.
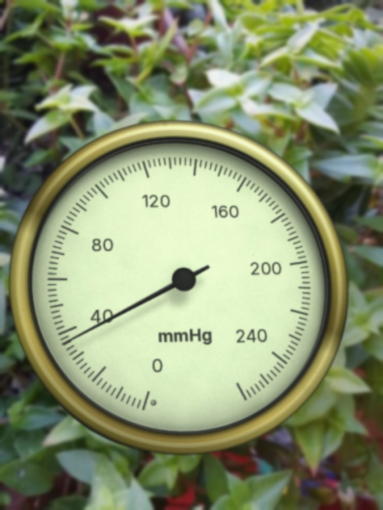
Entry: 36 (mmHg)
